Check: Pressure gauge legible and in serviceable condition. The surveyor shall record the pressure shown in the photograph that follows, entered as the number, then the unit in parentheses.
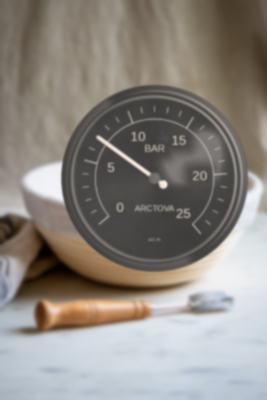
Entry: 7 (bar)
